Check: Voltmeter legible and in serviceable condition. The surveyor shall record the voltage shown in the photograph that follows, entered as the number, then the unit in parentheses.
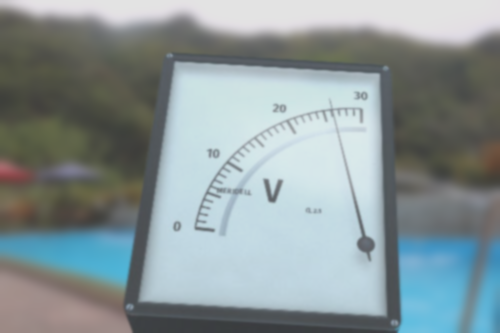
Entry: 26 (V)
